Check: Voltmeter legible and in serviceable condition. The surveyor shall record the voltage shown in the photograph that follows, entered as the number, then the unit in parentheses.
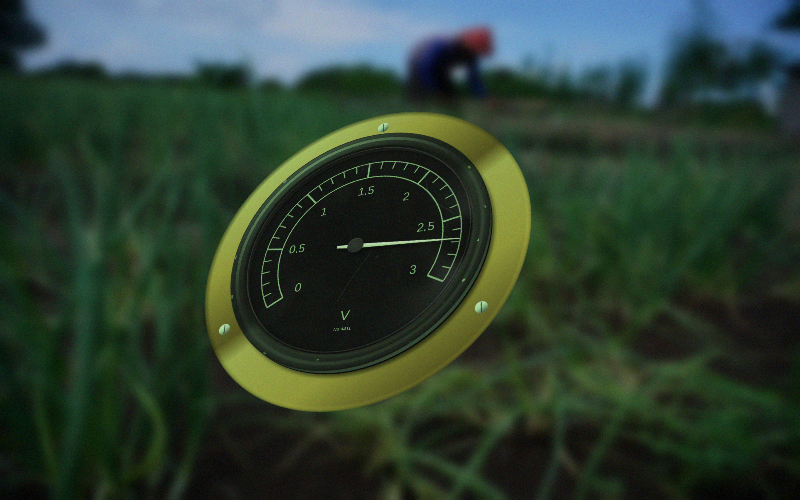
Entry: 2.7 (V)
